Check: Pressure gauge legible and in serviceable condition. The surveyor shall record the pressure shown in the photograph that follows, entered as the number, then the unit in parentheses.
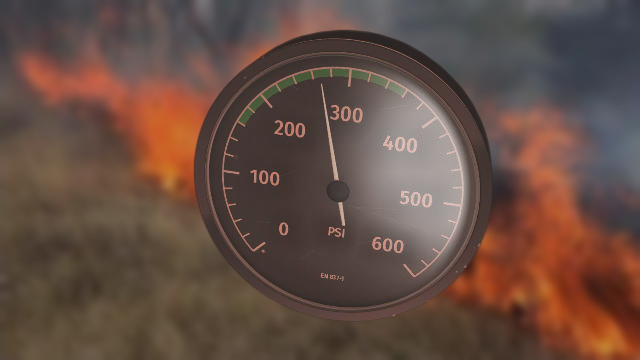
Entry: 270 (psi)
